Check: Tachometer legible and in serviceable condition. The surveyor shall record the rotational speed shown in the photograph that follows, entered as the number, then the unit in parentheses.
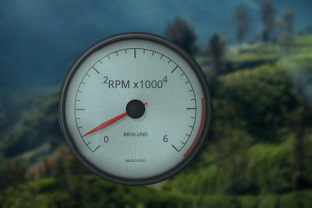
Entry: 400 (rpm)
